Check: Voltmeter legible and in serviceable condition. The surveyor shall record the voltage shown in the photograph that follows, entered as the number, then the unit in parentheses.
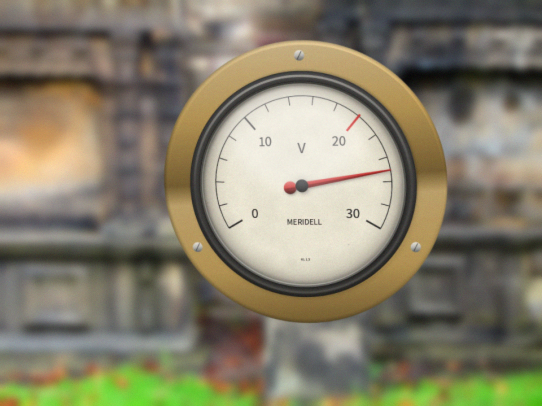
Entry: 25 (V)
